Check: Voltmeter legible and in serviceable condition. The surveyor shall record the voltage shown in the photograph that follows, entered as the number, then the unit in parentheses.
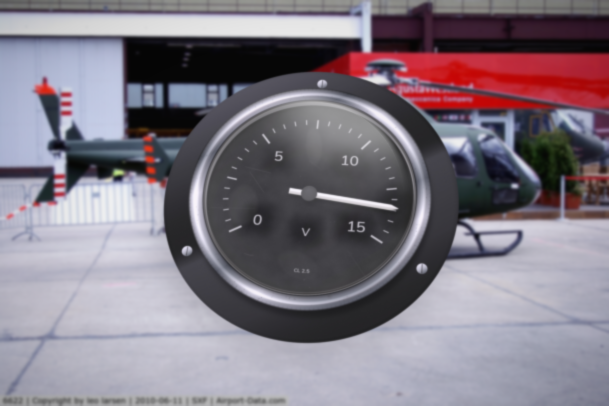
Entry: 13.5 (V)
